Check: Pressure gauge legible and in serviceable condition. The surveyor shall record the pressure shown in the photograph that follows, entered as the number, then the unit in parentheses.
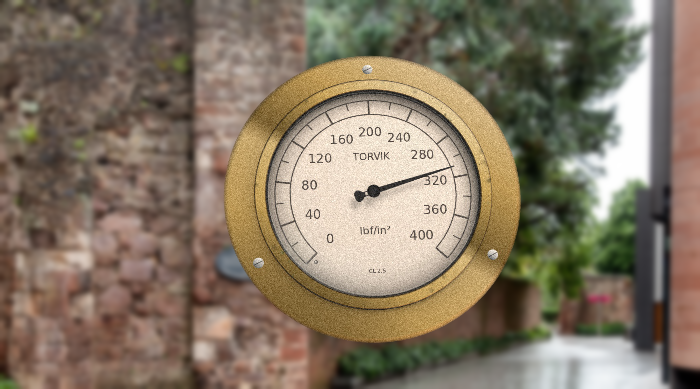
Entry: 310 (psi)
